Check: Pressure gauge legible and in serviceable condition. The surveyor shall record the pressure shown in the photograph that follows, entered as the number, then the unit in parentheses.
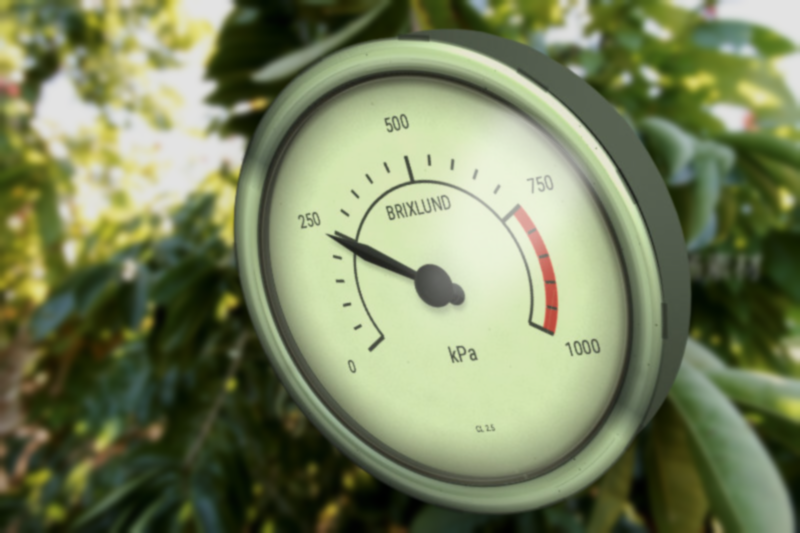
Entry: 250 (kPa)
